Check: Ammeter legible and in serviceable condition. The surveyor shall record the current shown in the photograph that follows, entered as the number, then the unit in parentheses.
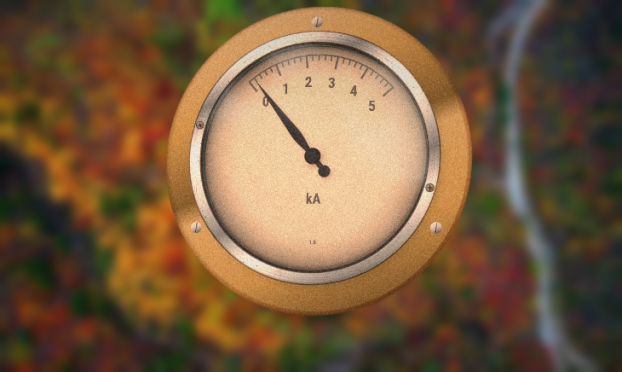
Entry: 0.2 (kA)
